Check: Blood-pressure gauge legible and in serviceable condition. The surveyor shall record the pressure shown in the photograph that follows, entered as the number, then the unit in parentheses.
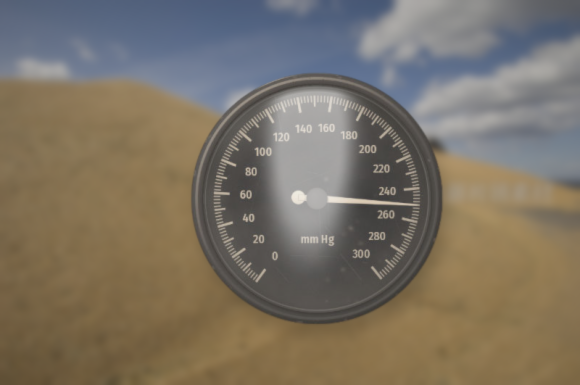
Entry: 250 (mmHg)
